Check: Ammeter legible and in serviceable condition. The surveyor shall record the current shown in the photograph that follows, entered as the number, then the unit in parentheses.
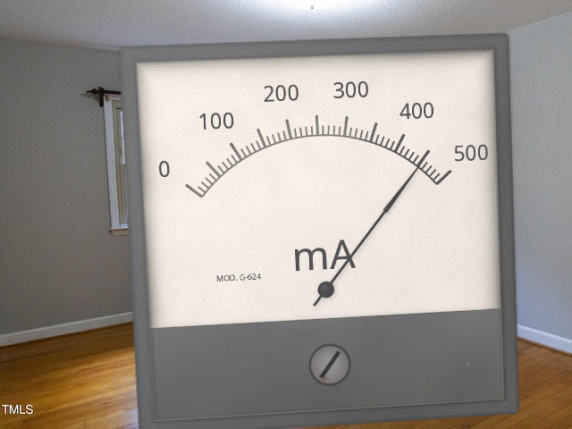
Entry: 450 (mA)
